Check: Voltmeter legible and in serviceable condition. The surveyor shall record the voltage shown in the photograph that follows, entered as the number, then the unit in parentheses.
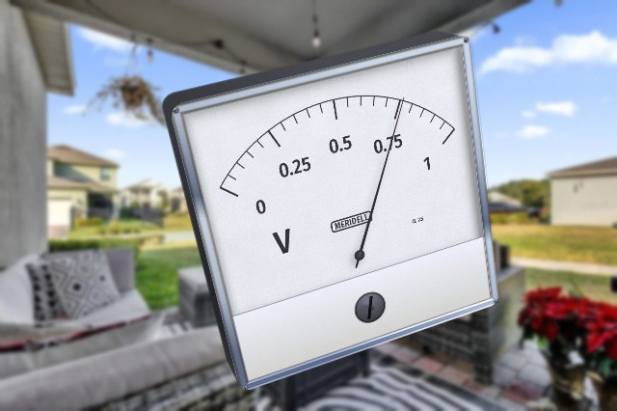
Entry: 0.75 (V)
